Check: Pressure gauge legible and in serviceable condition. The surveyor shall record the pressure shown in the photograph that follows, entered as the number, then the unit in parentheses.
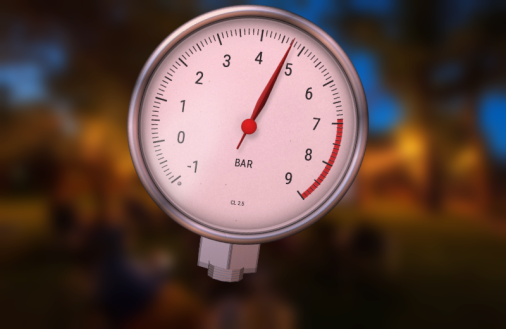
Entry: 4.7 (bar)
